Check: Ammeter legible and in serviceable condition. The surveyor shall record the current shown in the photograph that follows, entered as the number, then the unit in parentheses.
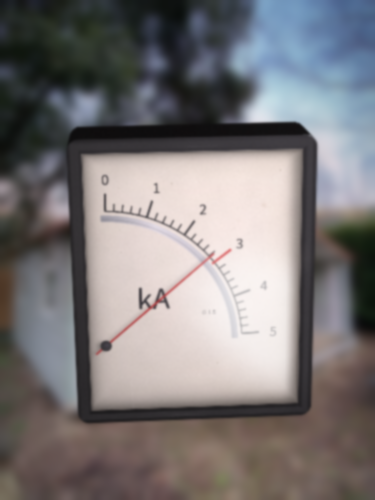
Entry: 2.8 (kA)
